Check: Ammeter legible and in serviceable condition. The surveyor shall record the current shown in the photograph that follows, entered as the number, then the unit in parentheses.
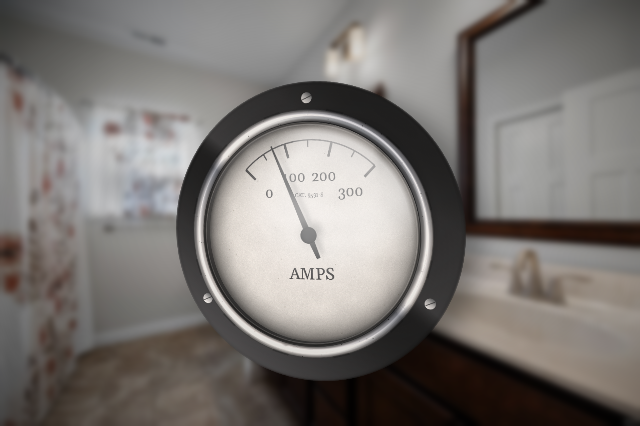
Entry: 75 (A)
